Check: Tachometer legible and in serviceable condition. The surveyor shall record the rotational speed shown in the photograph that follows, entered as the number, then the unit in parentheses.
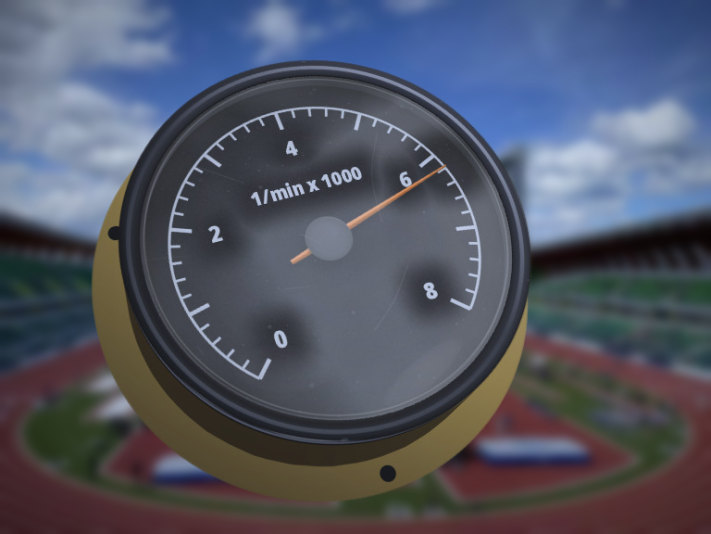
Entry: 6200 (rpm)
